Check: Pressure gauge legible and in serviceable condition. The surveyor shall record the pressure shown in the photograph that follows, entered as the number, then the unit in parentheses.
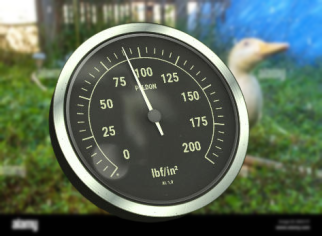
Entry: 90 (psi)
